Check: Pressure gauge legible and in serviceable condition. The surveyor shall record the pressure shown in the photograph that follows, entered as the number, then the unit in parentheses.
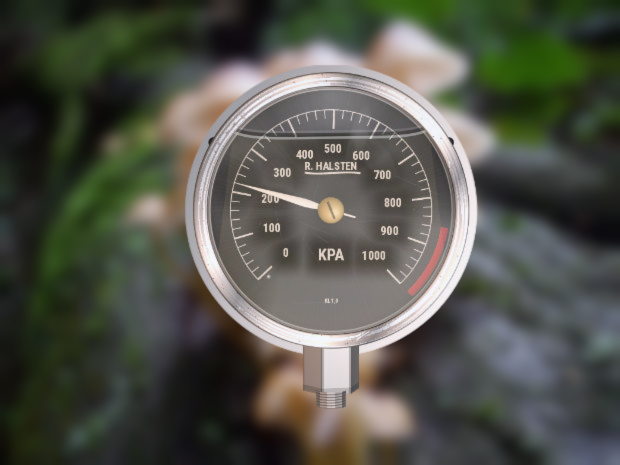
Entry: 220 (kPa)
